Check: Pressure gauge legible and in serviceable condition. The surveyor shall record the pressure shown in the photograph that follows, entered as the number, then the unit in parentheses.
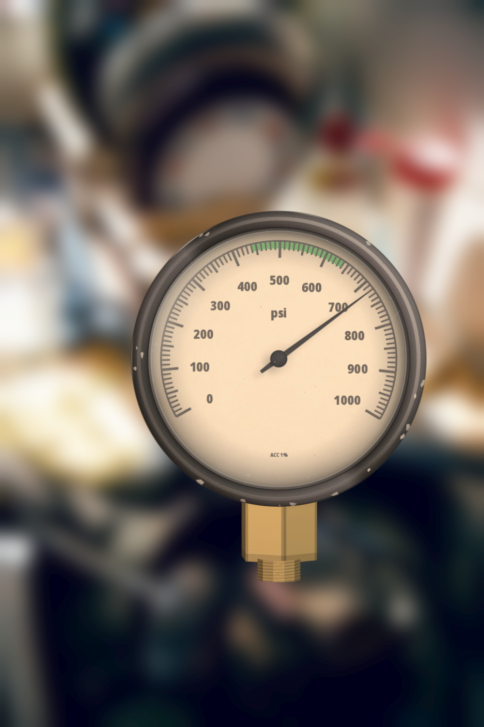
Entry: 720 (psi)
